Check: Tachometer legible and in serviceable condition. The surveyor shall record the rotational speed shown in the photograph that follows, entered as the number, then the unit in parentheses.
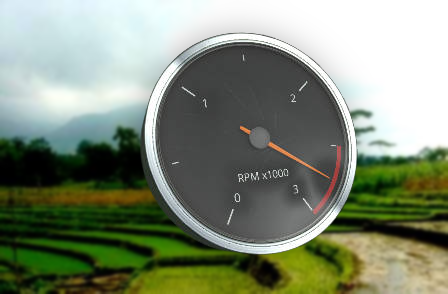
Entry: 2750 (rpm)
